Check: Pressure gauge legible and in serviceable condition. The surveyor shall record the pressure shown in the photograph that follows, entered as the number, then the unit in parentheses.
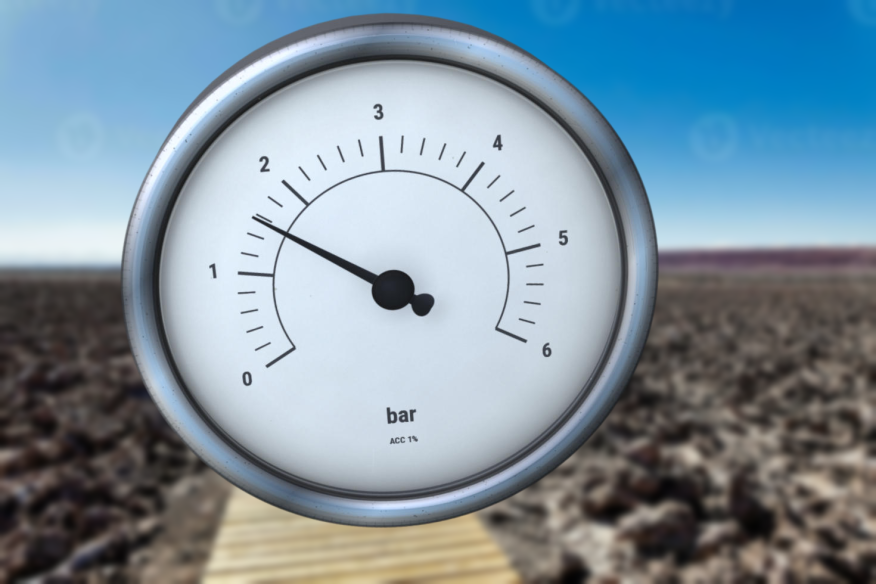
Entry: 1.6 (bar)
